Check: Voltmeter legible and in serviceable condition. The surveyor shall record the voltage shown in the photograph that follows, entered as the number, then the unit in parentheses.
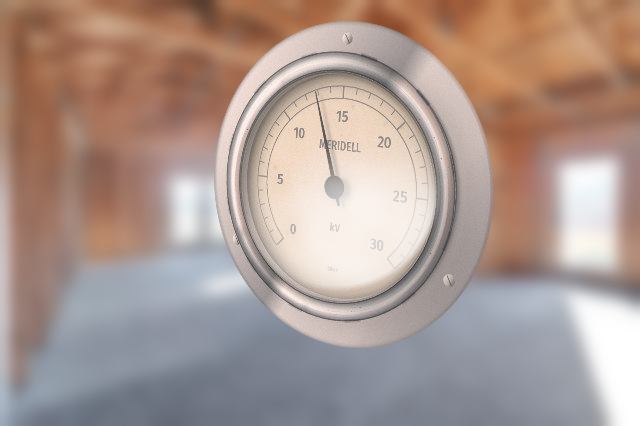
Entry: 13 (kV)
